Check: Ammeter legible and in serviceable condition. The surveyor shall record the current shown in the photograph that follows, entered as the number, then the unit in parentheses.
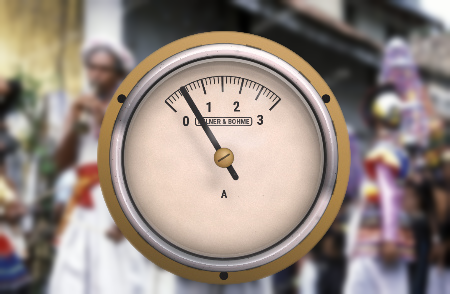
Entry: 0.5 (A)
